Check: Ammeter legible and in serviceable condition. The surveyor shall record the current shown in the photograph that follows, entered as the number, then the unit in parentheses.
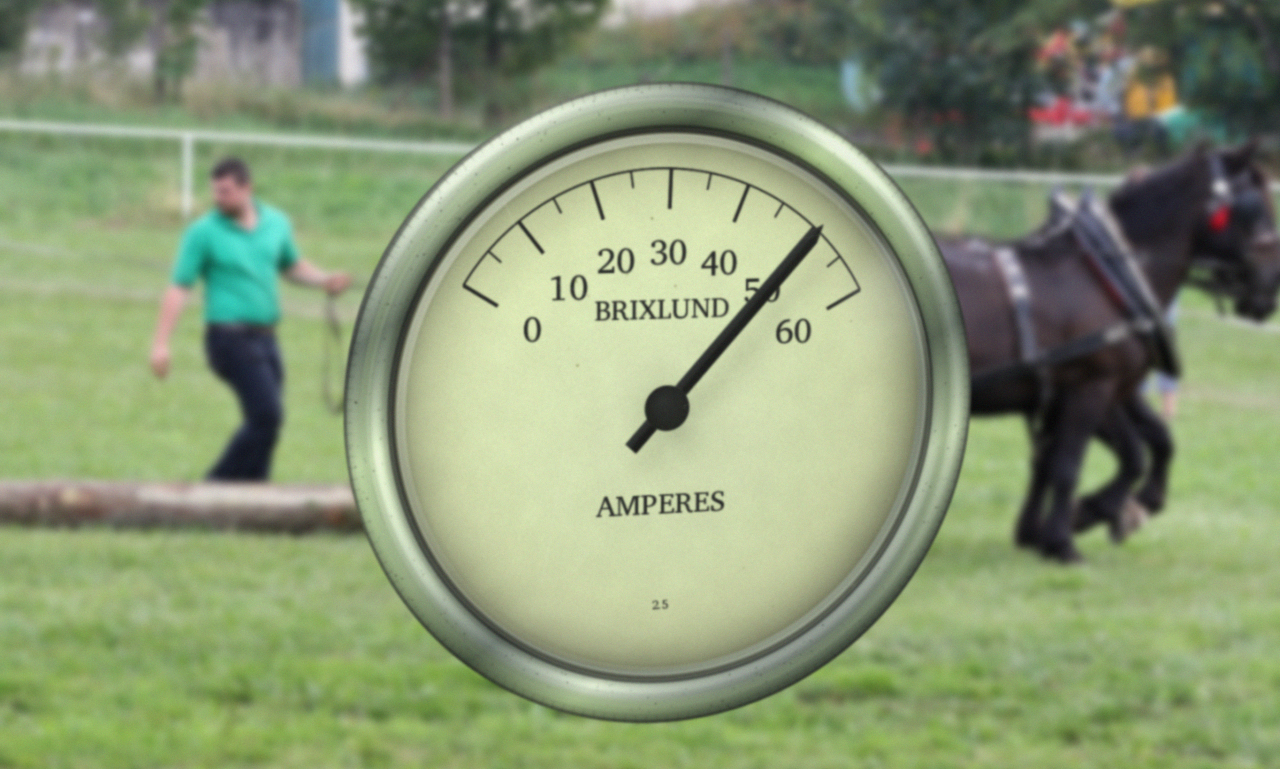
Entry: 50 (A)
